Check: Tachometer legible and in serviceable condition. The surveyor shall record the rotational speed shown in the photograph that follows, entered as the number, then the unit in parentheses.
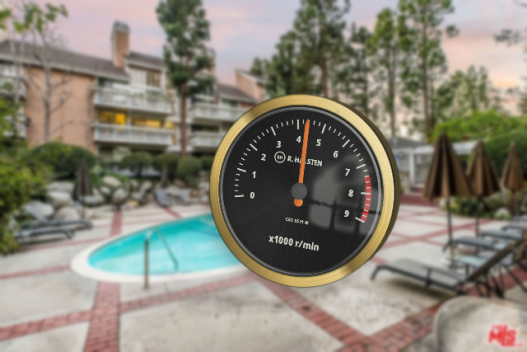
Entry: 4400 (rpm)
